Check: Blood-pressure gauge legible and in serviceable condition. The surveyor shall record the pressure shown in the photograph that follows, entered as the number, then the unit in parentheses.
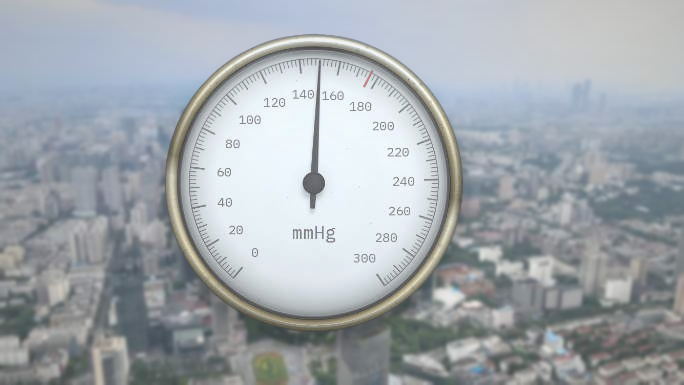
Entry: 150 (mmHg)
